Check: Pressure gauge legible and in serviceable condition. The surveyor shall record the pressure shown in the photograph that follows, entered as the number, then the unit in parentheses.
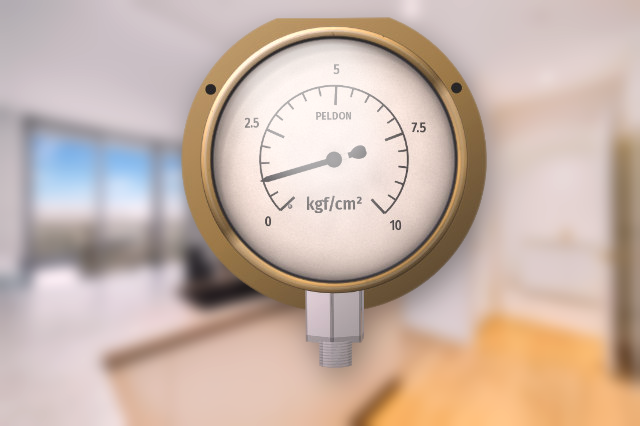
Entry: 1 (kg/cm²)
